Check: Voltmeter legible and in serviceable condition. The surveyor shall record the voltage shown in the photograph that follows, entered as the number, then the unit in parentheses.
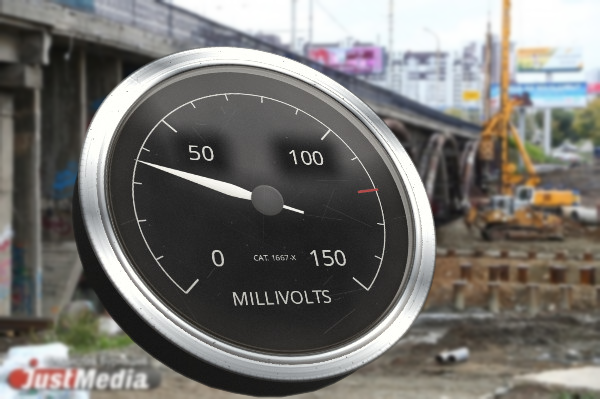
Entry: 35 (mV)
